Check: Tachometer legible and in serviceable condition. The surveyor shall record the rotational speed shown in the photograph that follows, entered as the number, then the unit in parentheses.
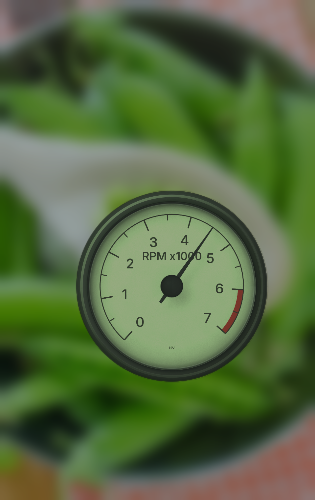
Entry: 4500 (rpm)
